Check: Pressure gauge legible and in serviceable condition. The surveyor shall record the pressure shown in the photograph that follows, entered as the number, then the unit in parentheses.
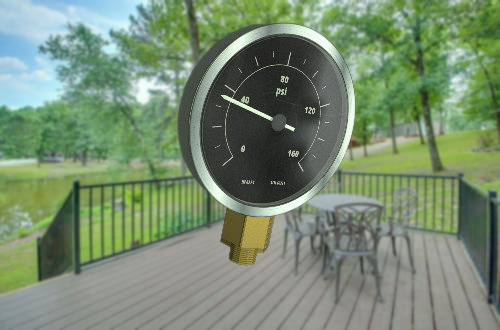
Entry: 35 (psi)
